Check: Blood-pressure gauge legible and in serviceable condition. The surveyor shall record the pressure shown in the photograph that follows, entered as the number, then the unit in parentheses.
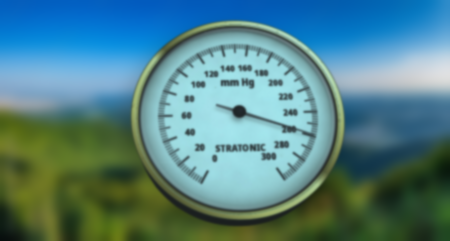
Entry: 260 (mmHg)
